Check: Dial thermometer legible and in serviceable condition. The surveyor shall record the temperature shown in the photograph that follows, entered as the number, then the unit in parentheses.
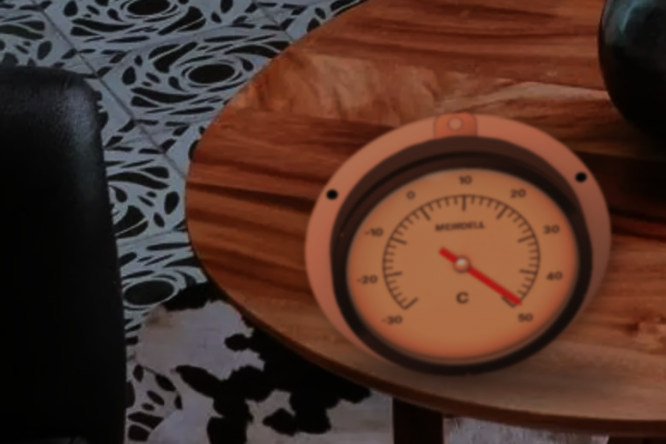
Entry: 48 (°C)
